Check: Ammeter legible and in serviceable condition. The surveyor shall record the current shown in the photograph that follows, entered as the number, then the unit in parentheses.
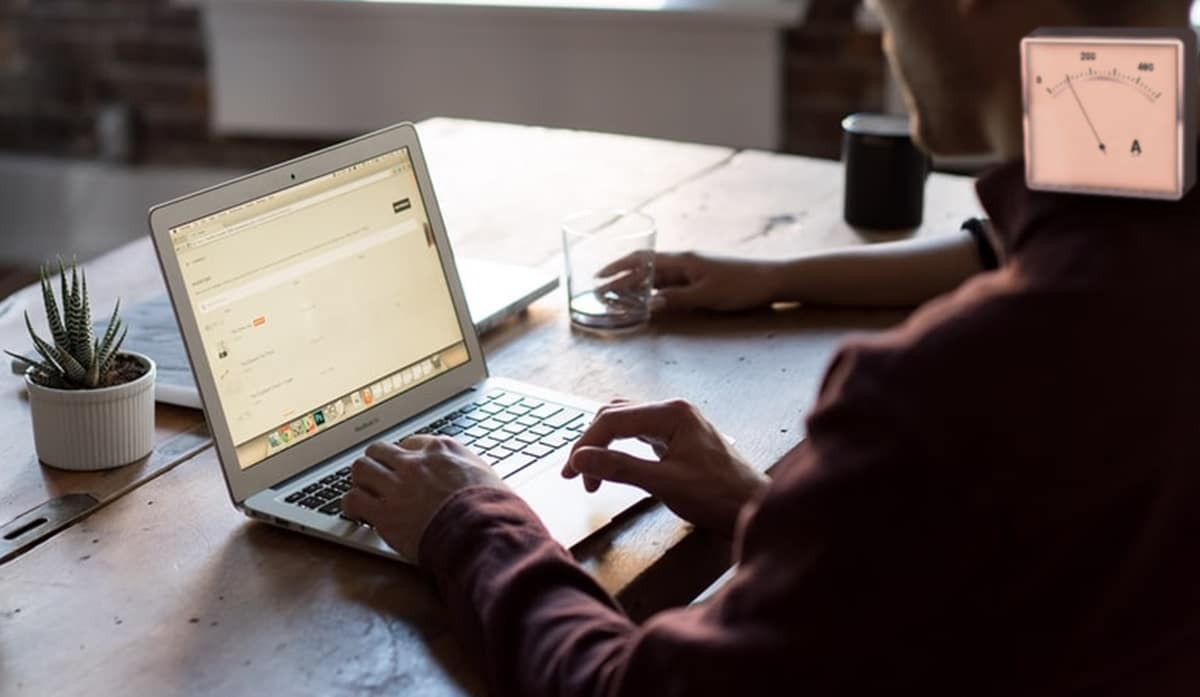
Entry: 100 (A)
